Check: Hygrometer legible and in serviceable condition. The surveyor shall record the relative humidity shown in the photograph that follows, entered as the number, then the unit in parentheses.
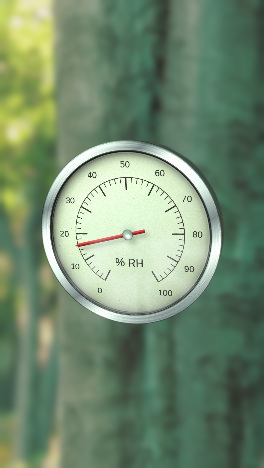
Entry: 16 (%)
